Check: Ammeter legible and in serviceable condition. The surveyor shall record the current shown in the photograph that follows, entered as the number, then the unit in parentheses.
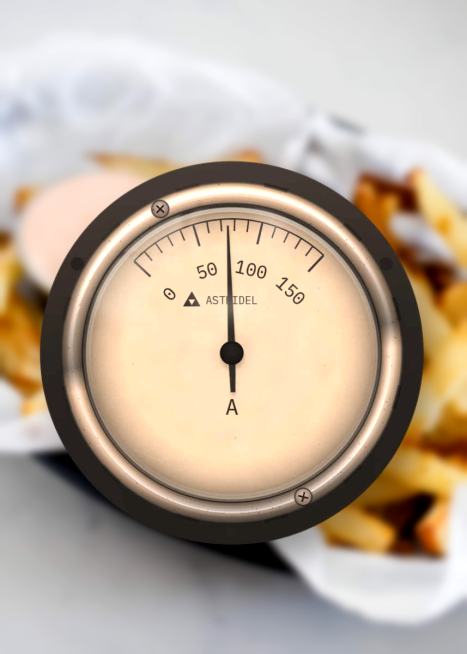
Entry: 75 (A)
